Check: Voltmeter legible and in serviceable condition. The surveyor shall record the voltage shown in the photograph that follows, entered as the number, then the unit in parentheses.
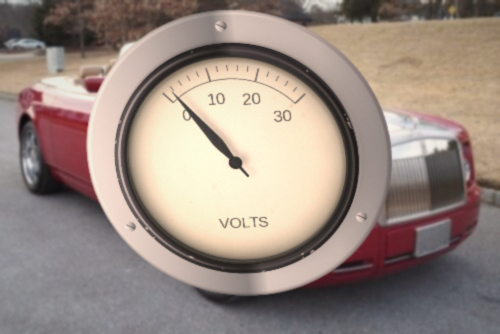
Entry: 2 (V)
